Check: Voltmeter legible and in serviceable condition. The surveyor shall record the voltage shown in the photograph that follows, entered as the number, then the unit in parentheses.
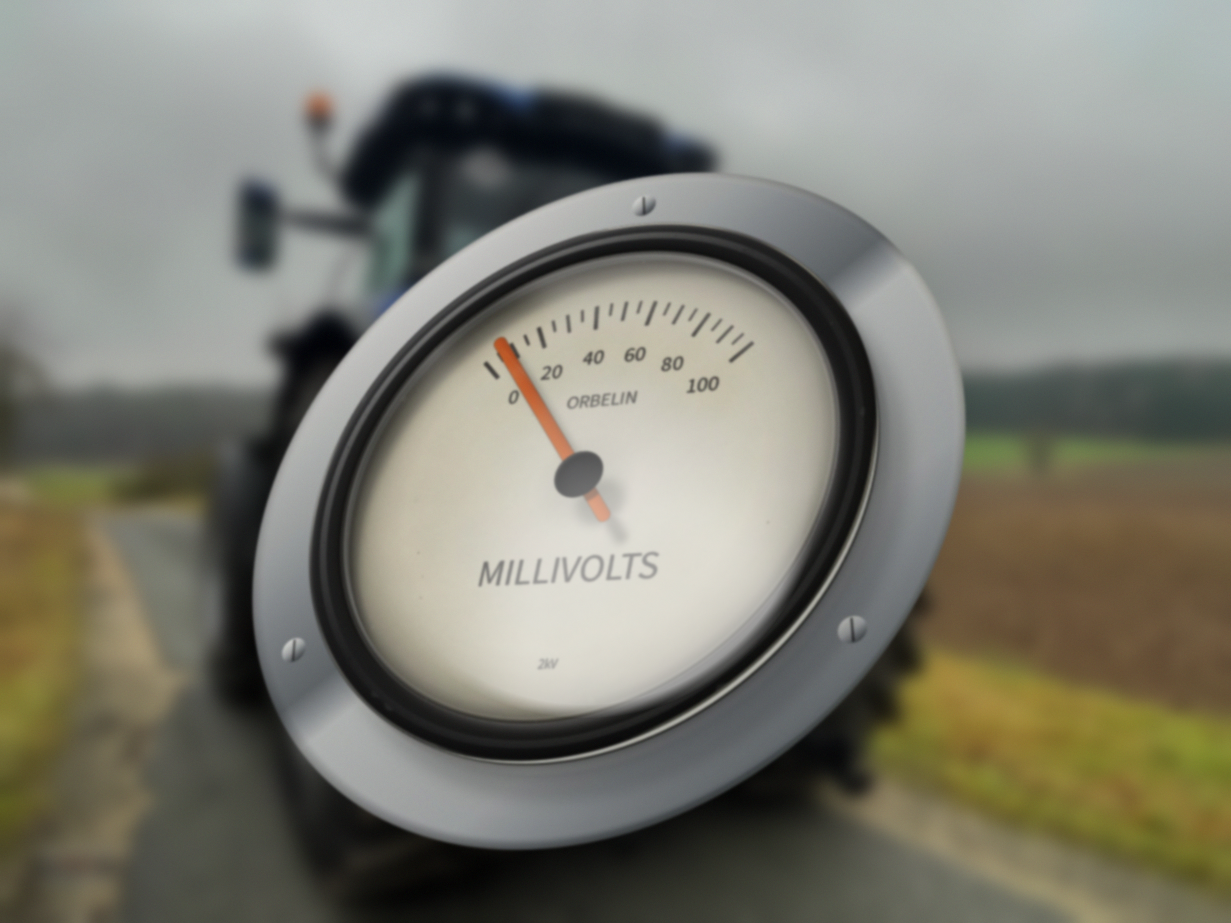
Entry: 7.5 (mV)
